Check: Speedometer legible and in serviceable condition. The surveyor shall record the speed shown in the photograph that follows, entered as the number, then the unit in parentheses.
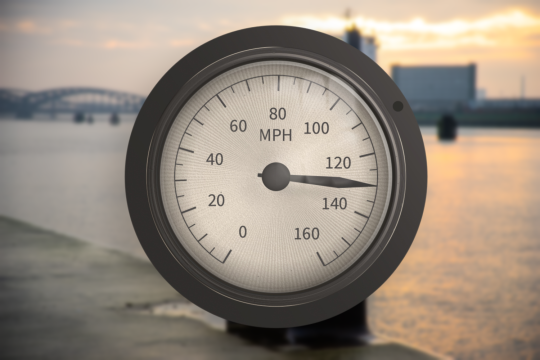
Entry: 130 (mph)
